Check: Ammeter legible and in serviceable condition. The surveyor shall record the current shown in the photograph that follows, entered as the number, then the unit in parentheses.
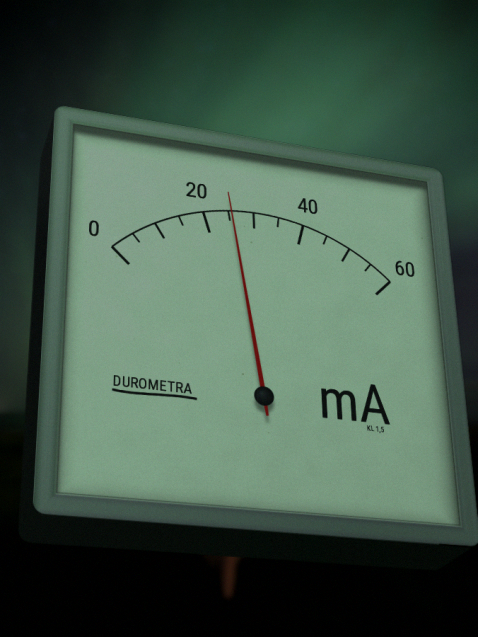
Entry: 25 (mA)
